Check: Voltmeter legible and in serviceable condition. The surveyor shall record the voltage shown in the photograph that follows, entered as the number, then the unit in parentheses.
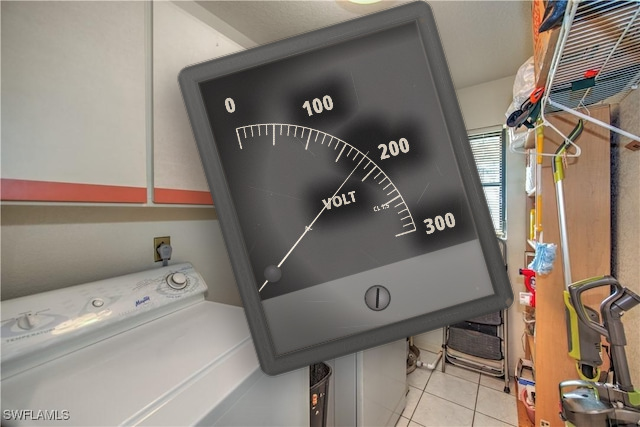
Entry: 180 (V)
